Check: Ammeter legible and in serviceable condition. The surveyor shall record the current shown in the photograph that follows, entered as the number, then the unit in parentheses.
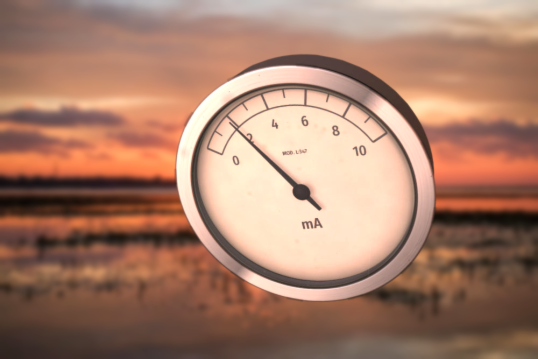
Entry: 2 (mA)
